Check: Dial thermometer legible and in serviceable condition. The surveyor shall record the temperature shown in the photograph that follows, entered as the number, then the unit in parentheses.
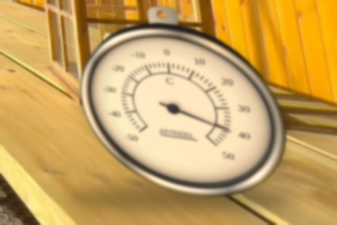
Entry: 40 (°C)
